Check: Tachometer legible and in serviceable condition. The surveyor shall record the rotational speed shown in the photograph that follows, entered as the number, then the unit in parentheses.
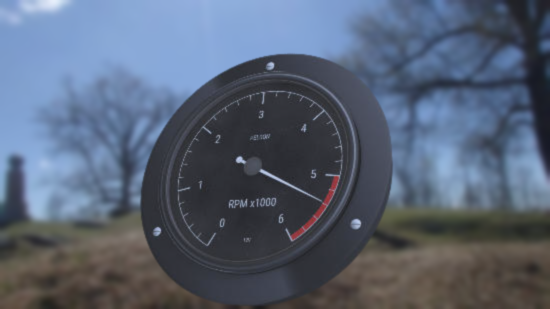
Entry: 5400 (rpm)
